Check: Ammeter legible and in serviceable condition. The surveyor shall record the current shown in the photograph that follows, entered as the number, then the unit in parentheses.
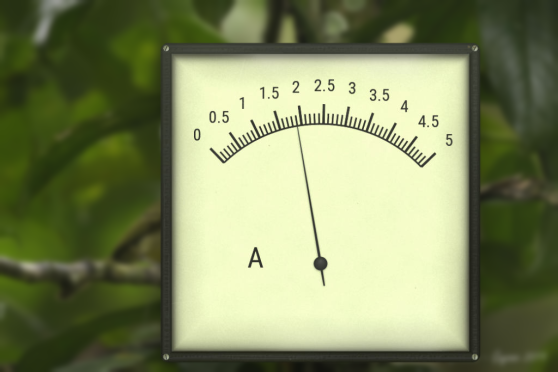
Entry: 1.9 (A)
